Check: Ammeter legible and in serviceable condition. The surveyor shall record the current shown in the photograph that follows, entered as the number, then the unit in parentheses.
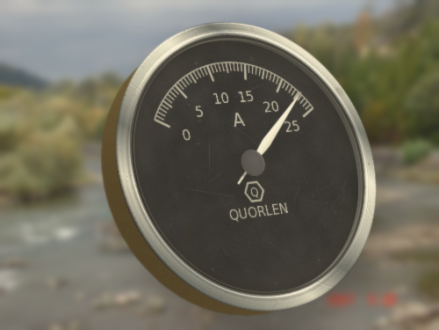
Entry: 22.5 (A)
